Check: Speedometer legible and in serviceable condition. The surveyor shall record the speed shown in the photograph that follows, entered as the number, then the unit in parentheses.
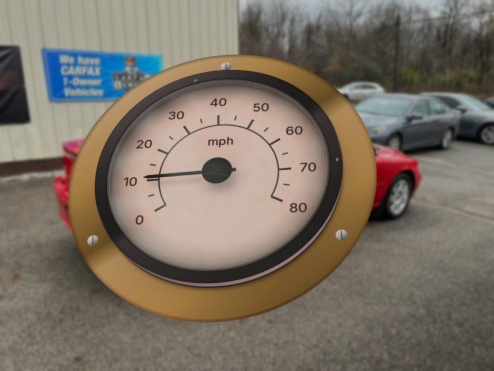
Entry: 10 (mph)
